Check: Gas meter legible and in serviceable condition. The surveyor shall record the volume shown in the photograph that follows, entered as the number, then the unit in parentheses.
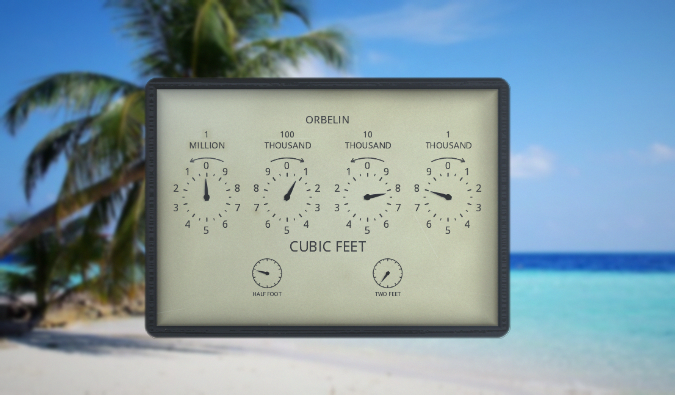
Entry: 7800 (ft³)
